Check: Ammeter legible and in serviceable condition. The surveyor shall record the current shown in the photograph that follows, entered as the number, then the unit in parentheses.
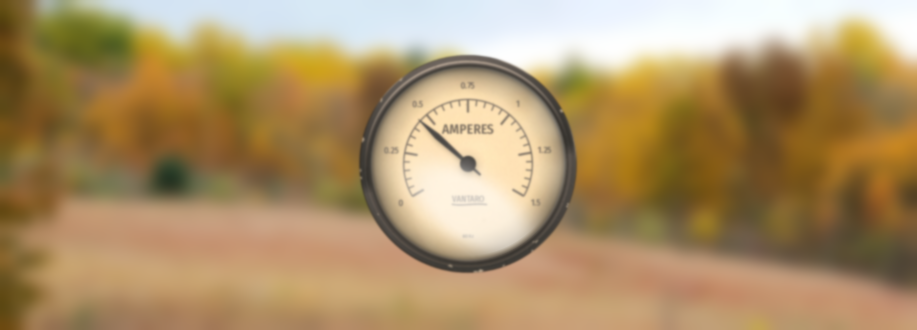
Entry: 0.45 (A)
